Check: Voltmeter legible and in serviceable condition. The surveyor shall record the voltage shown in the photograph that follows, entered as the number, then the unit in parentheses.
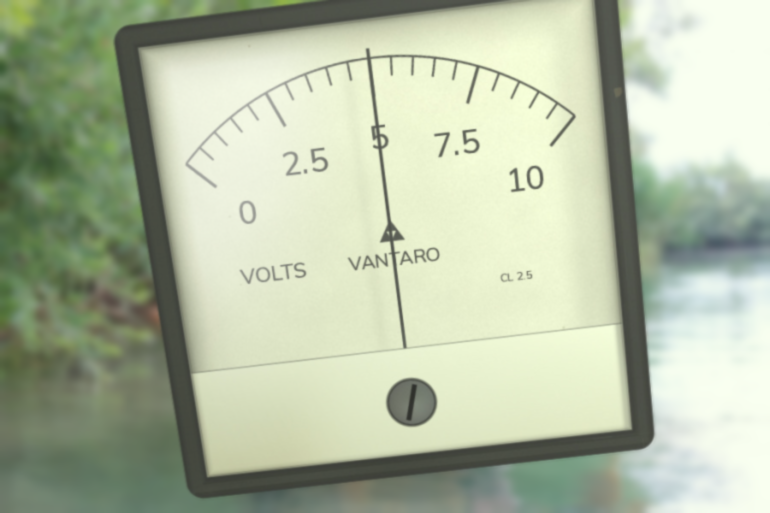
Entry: 5 (V)
